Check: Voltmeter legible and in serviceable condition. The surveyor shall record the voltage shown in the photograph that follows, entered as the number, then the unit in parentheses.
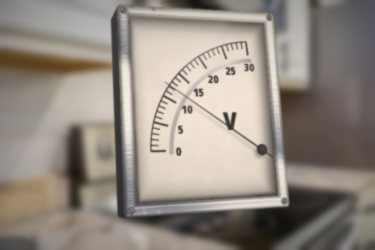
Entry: 12 (V)
